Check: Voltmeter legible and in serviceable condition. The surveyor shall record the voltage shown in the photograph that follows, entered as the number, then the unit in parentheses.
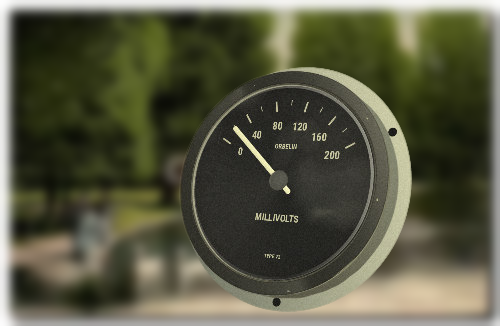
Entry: 20 (mV)
